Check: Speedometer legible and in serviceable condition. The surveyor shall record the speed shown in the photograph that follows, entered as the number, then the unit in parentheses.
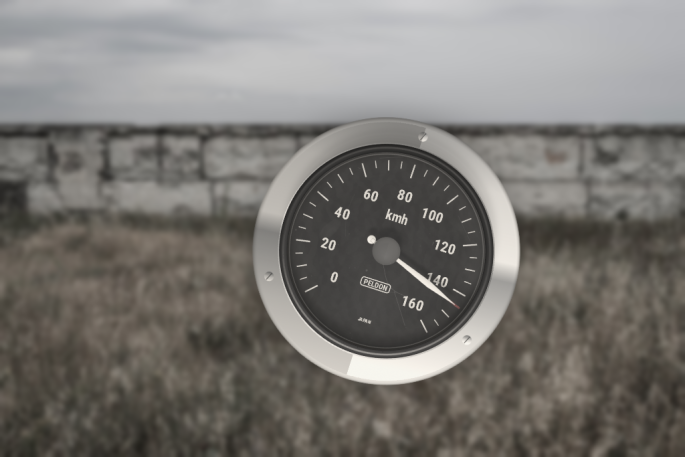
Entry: 145 (km/h)
